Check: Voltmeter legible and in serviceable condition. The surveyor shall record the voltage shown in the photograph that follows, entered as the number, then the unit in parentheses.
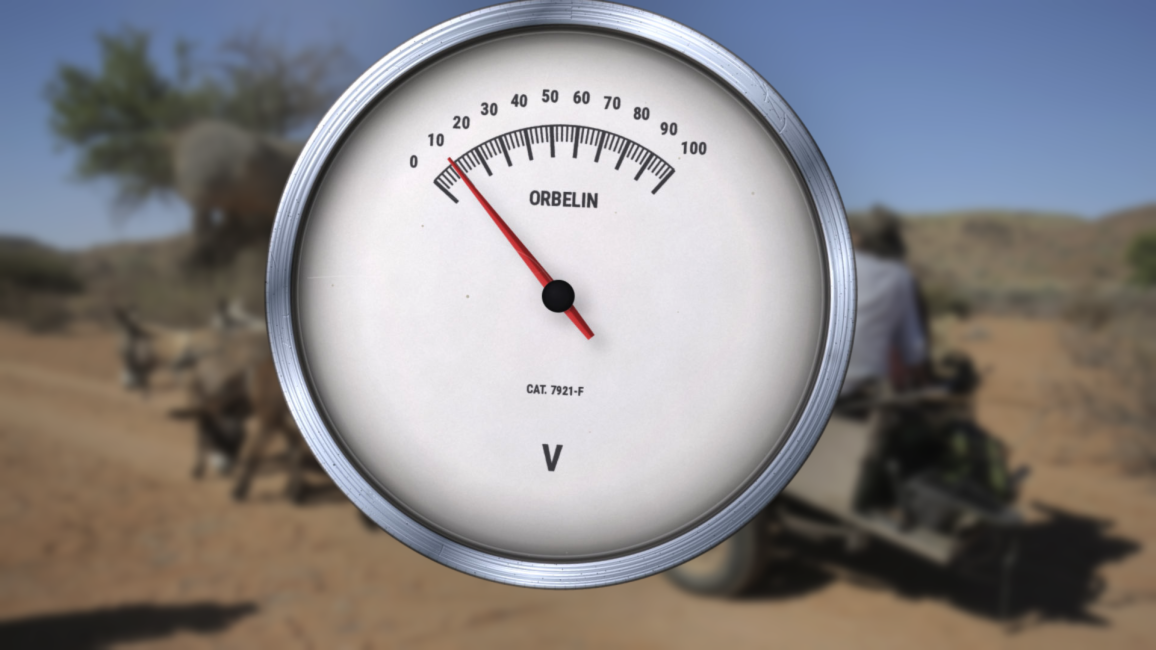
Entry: 10 (V)
